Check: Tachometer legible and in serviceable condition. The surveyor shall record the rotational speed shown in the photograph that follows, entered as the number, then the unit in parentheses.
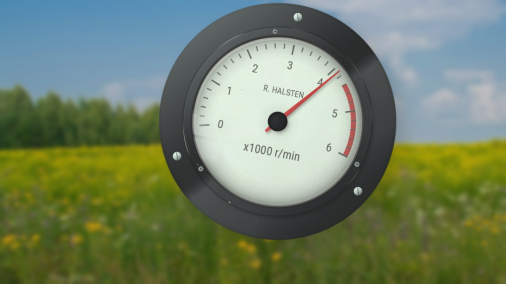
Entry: 4100 (rpm)
